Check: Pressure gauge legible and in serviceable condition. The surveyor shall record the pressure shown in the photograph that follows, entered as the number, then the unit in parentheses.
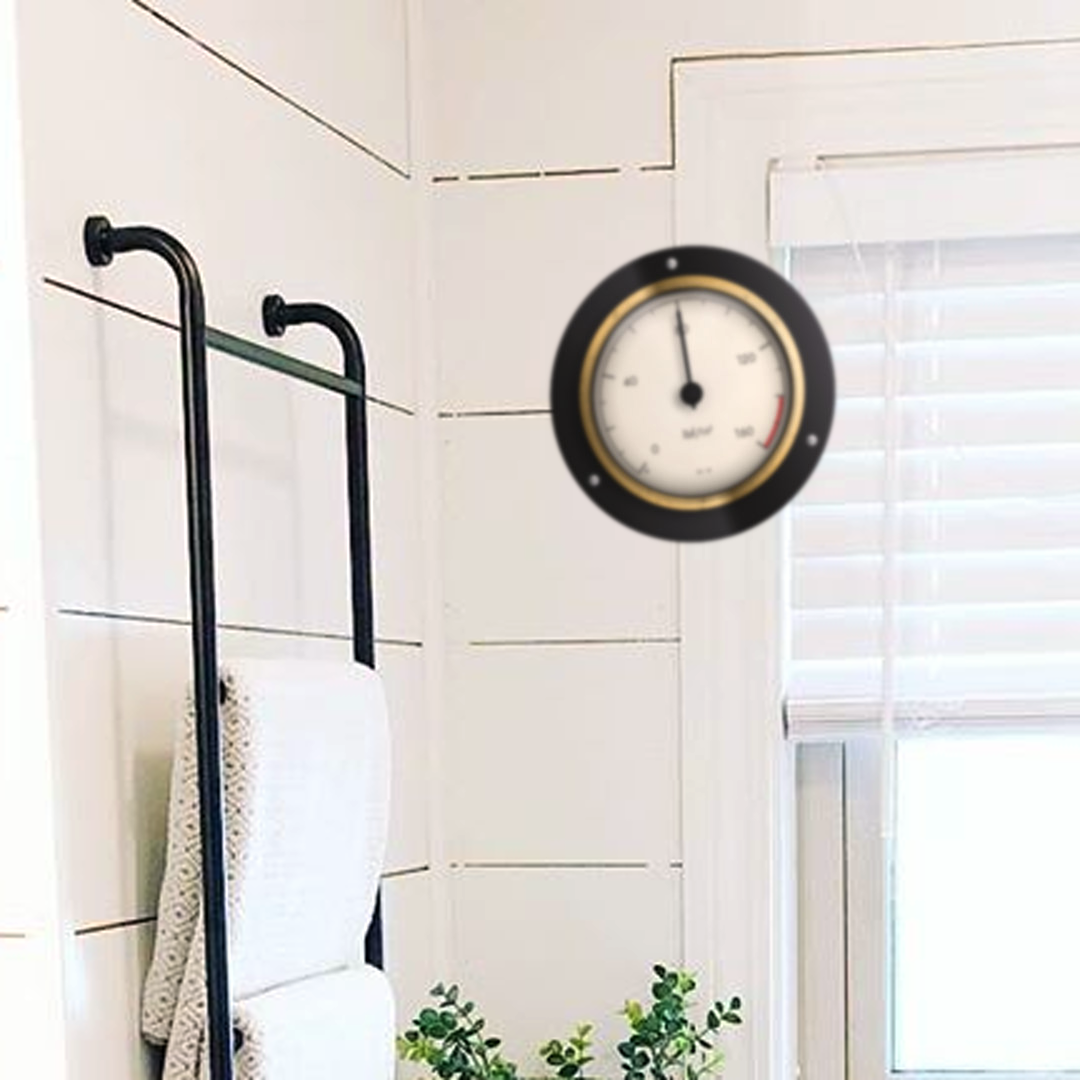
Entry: 80 (psi)
